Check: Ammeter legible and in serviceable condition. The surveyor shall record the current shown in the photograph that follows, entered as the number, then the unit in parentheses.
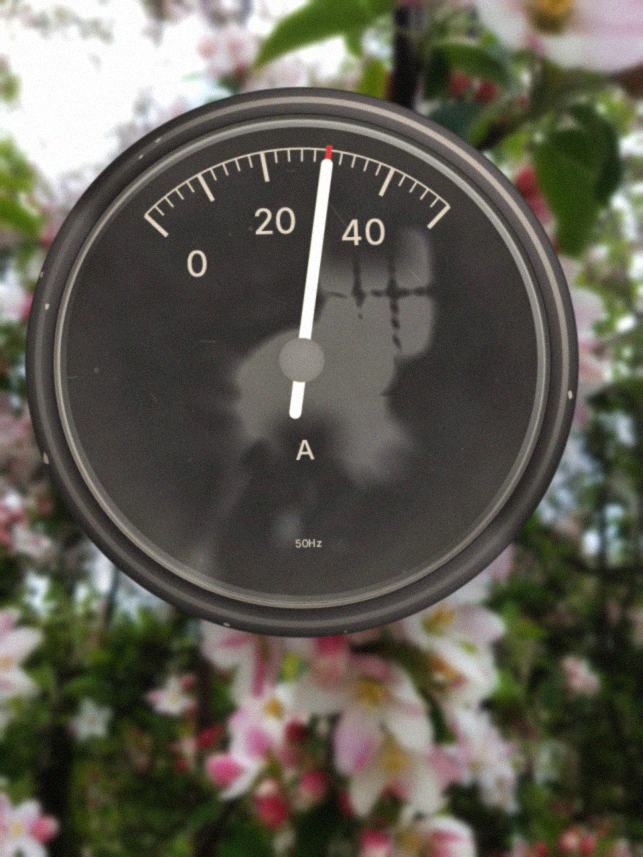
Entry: 30 (A)
